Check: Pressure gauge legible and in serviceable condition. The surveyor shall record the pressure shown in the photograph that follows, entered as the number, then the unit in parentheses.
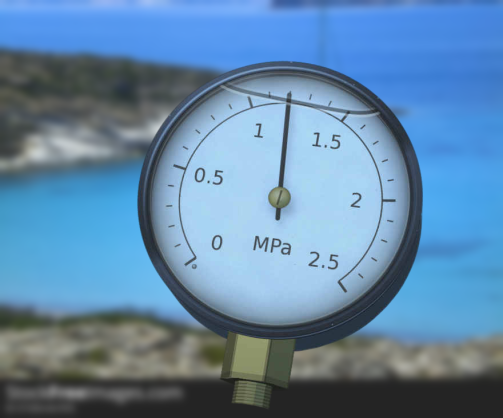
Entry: 1.2 (MPa)
